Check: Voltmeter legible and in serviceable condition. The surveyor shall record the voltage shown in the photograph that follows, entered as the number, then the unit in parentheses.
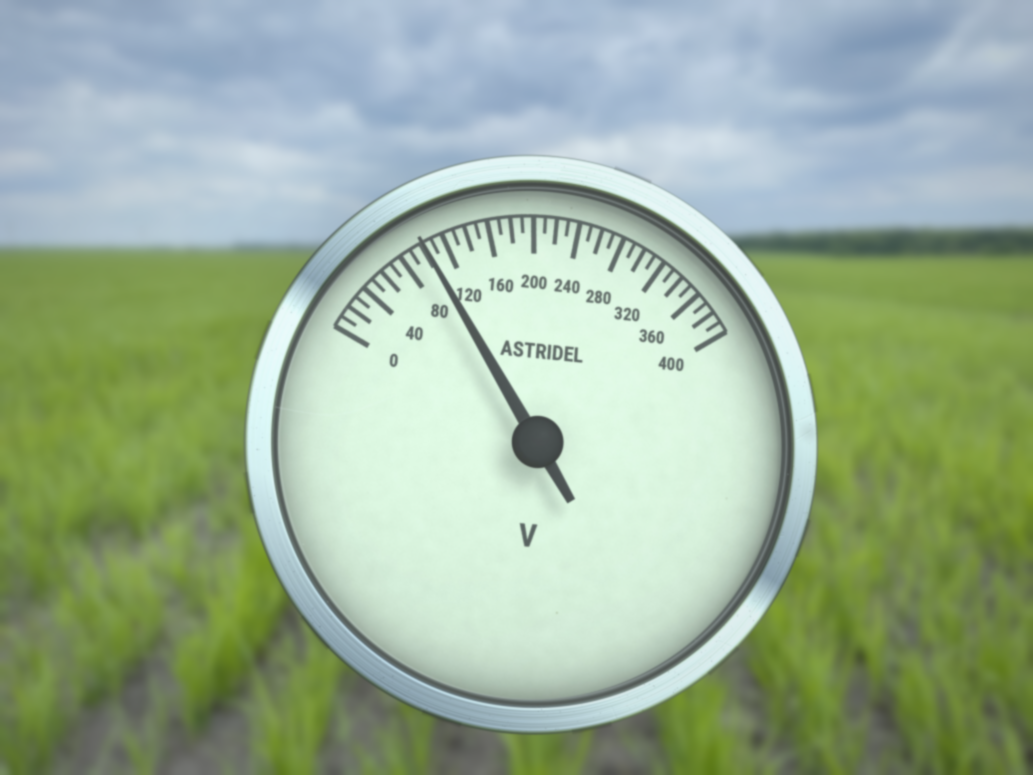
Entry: 100 (V)
